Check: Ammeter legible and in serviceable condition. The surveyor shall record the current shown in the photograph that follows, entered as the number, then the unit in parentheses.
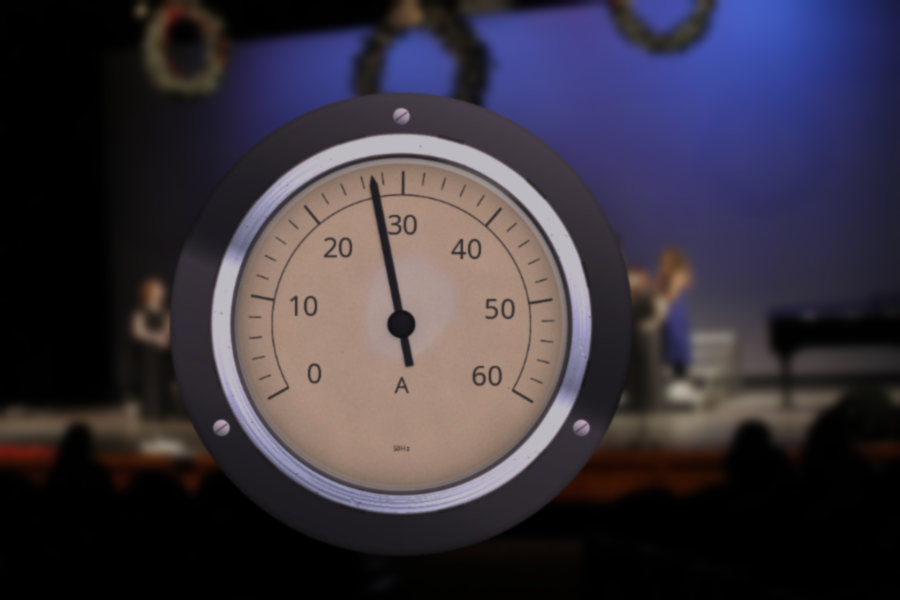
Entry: 27 (A)
